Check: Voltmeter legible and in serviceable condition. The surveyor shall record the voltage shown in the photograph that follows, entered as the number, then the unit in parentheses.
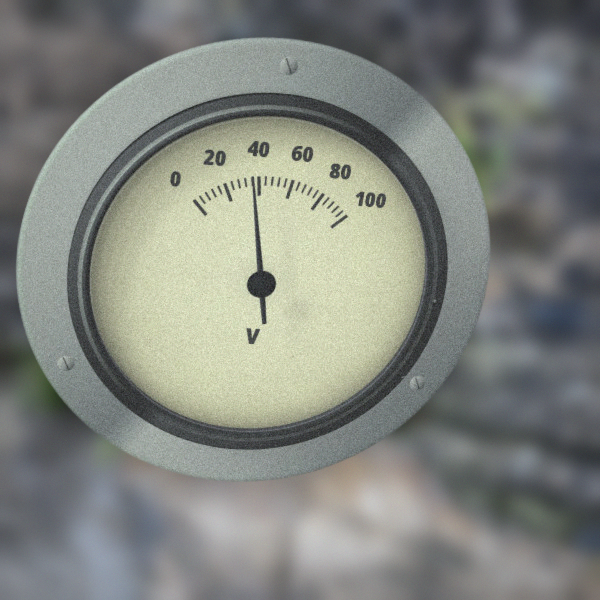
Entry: 36 (V)
